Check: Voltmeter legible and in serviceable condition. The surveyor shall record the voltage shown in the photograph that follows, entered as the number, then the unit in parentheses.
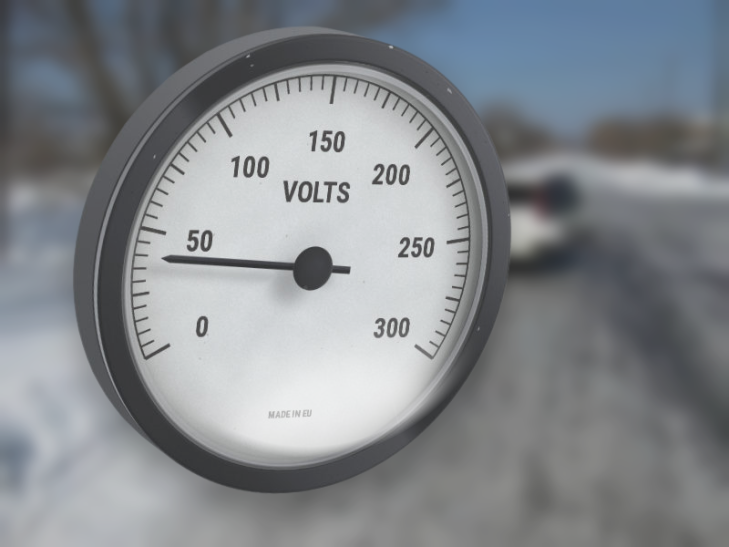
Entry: 40 (V)
